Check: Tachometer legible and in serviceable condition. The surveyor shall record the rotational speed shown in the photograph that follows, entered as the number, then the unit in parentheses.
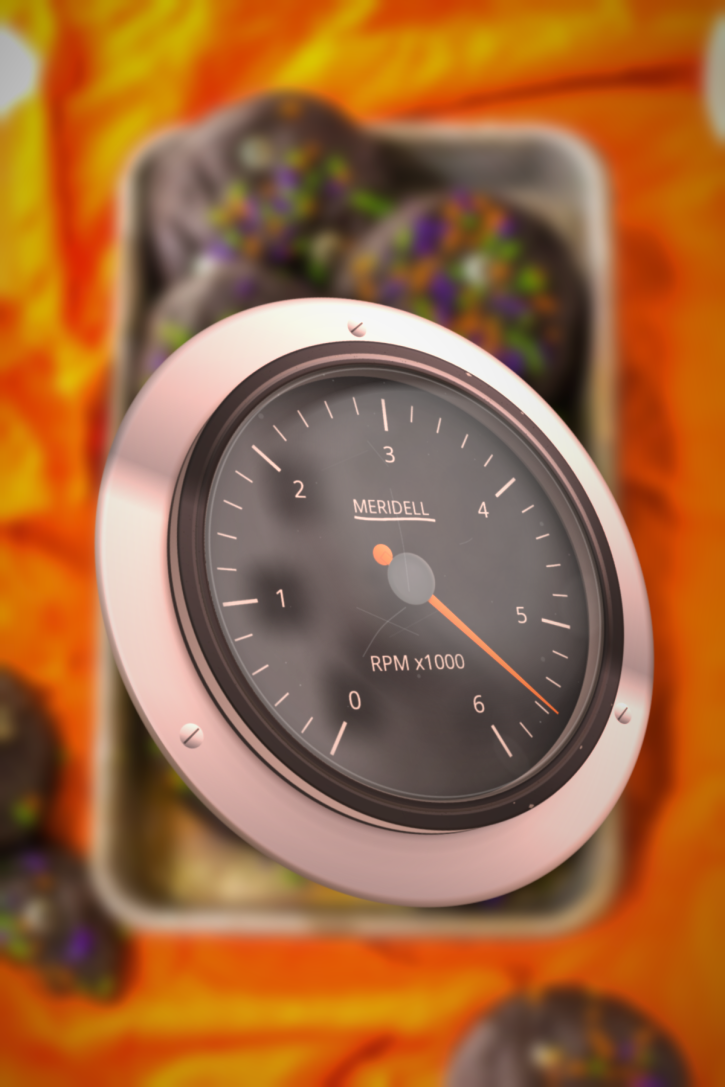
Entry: 5600 (rpm)
